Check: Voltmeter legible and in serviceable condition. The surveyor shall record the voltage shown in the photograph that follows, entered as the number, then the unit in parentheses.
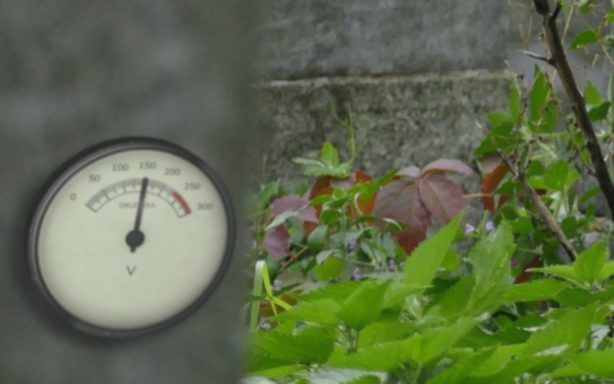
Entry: 150 (V)
